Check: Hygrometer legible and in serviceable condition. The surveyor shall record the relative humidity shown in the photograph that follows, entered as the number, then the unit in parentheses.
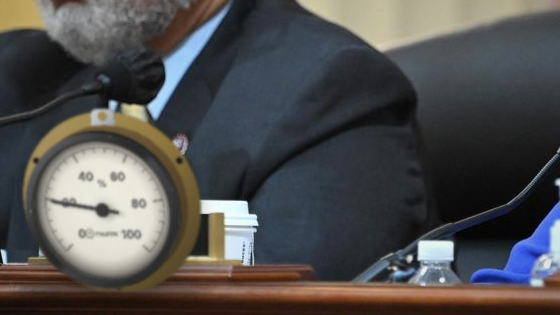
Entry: 20 (%)
